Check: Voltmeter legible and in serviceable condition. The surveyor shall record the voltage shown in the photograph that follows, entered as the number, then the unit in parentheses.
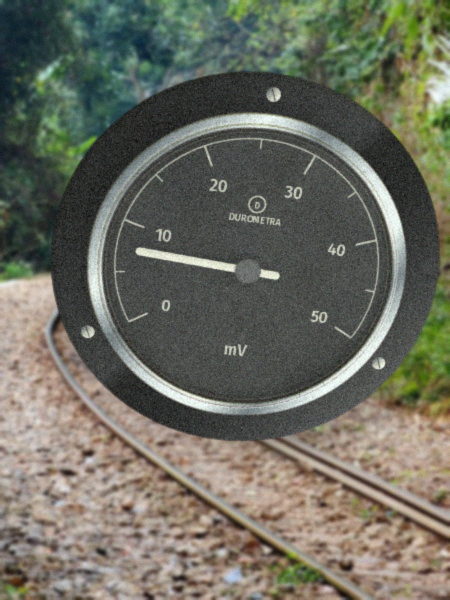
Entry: 7.5 (mV)
